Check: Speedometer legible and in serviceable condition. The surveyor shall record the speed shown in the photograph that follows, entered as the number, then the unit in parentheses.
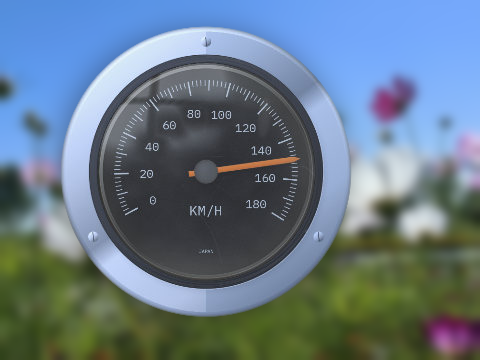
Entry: 150 (km/h)
